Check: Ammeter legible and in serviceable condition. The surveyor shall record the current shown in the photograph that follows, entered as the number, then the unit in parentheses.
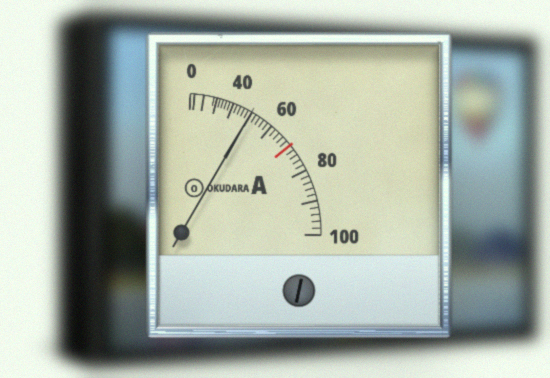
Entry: 50 (A)
